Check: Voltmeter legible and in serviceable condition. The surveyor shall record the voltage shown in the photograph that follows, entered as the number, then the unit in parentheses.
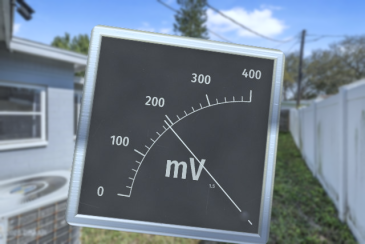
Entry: 190 (mV)
